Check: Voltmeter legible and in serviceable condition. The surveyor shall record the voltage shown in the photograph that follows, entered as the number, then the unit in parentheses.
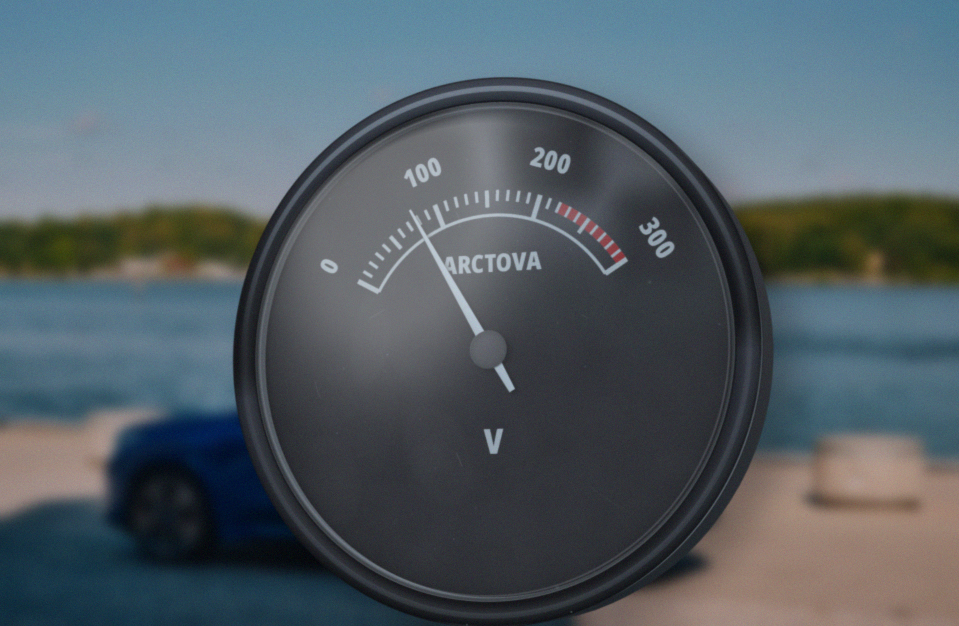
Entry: 80 (V)
